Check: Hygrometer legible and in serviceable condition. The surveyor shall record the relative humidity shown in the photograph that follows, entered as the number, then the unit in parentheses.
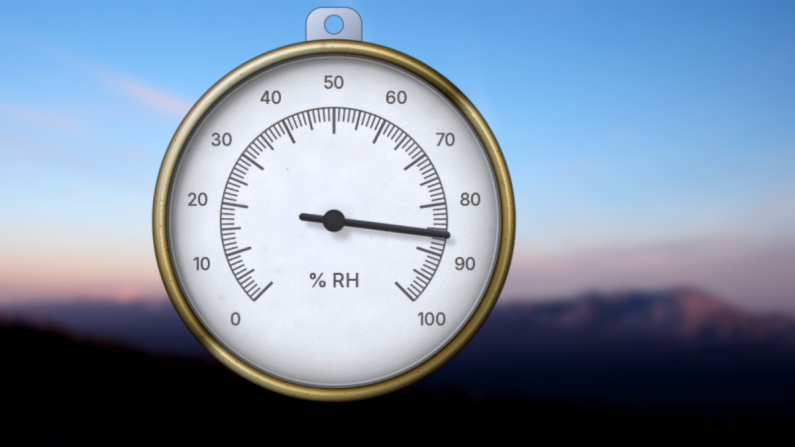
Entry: 86 (%)
